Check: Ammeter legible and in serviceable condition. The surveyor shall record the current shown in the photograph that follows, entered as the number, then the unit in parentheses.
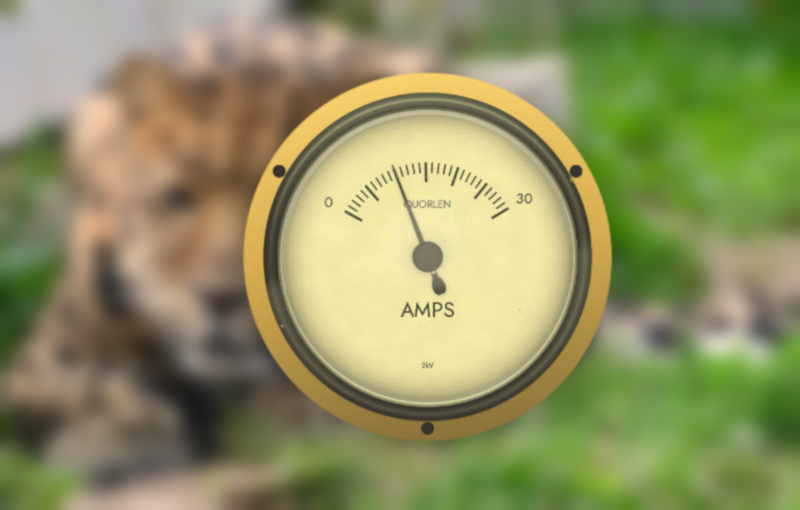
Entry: 10 (A)
